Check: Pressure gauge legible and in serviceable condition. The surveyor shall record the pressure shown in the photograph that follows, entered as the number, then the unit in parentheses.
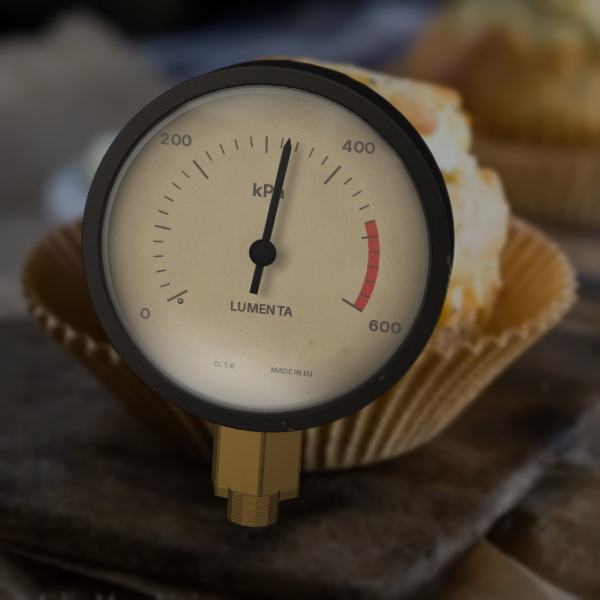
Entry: 330 (kPa)
